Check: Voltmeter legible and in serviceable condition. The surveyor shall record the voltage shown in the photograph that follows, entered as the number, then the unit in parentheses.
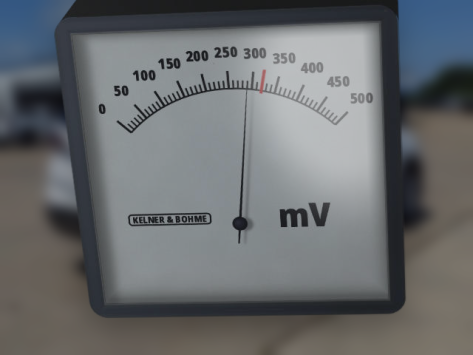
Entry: 290 (mV)
